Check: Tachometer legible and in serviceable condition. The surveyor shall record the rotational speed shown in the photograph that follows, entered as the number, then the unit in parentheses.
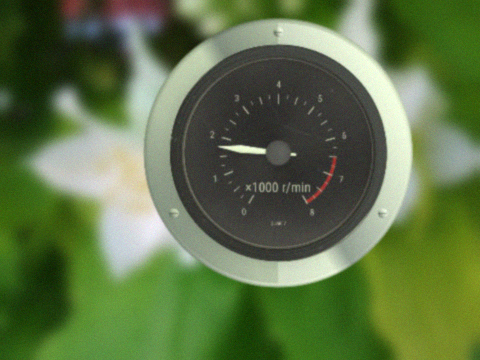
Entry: 1750 (rpm)
